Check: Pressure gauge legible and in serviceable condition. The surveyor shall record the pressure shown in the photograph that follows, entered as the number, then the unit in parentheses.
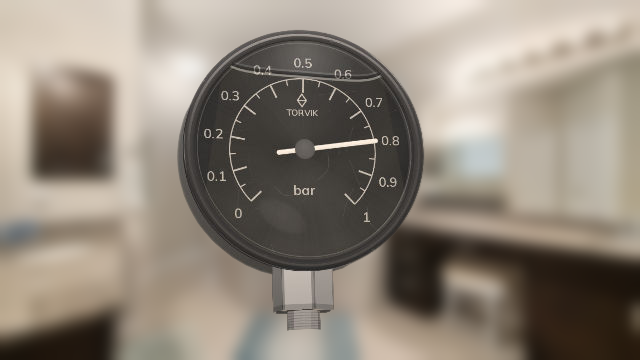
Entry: 0.8 (bar)
